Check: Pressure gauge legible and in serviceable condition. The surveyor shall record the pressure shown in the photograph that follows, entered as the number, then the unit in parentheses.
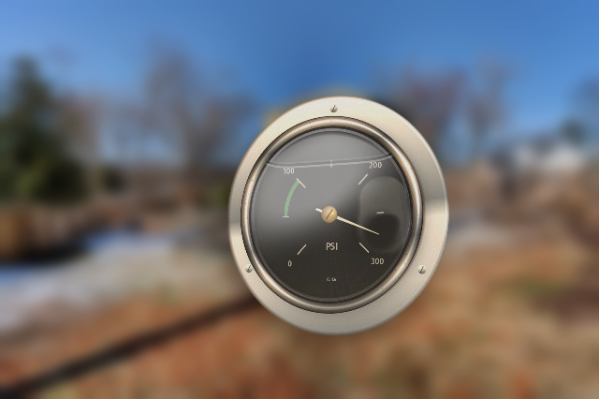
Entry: 275 (psi)
